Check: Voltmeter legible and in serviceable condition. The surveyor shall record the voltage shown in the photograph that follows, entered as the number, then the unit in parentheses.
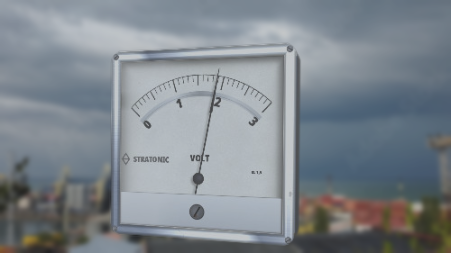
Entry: 1.9 (V)
